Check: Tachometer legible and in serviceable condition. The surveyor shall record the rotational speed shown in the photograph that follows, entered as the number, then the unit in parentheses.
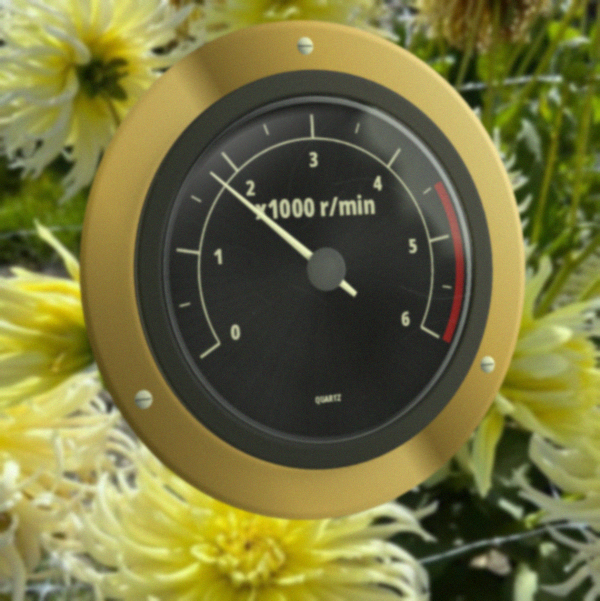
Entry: 1750 (rpm)
